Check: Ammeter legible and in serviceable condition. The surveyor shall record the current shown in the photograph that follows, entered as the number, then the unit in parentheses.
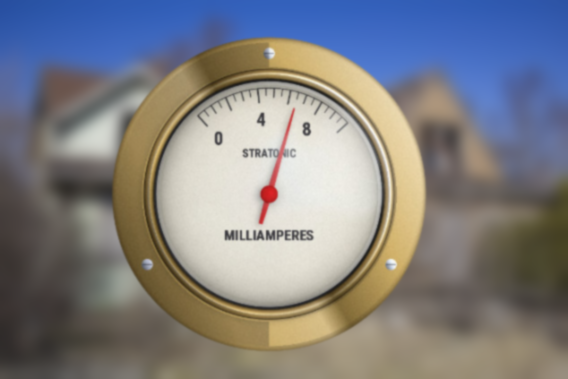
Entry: 6.5 (mA)
